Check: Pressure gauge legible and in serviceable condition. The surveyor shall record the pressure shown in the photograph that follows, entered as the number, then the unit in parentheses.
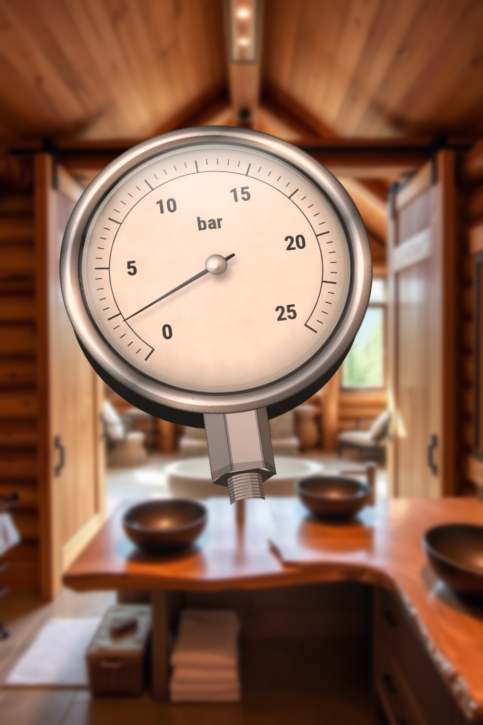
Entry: 2 (bar)
